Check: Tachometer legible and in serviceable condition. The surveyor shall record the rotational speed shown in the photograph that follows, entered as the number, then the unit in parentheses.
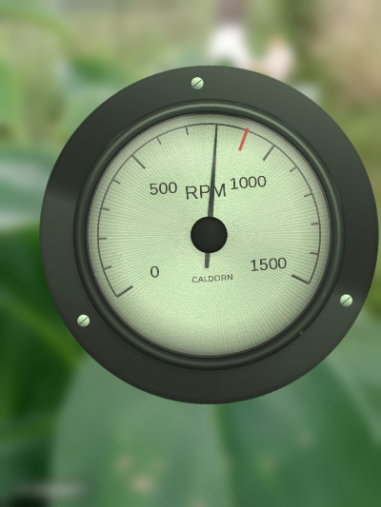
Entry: 800 (rpm)
